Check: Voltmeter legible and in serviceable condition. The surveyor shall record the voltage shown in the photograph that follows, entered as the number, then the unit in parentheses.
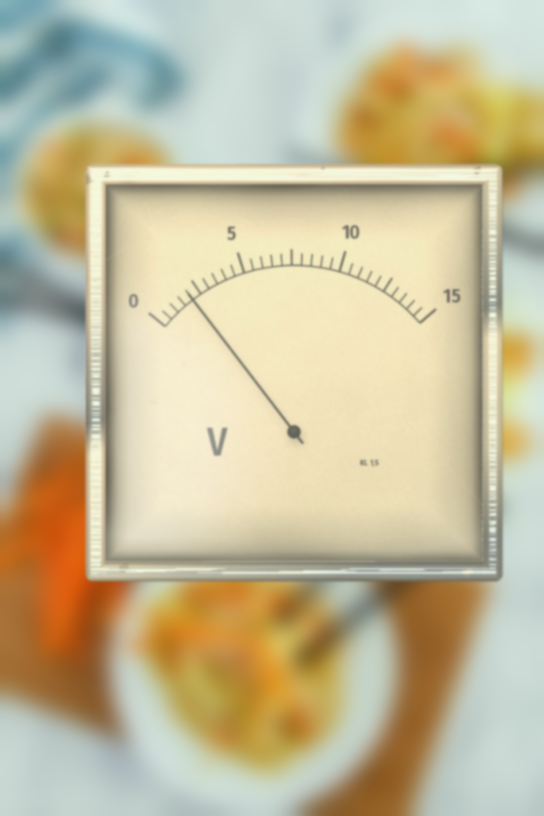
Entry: 2 (V)
